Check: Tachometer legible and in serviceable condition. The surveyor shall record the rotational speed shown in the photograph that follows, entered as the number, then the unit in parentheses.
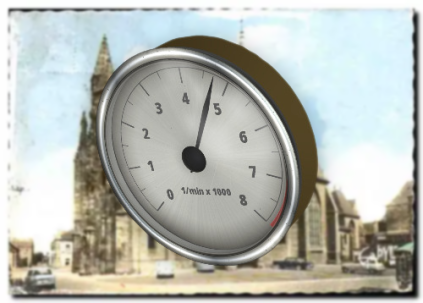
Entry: 4750 (rpm)
